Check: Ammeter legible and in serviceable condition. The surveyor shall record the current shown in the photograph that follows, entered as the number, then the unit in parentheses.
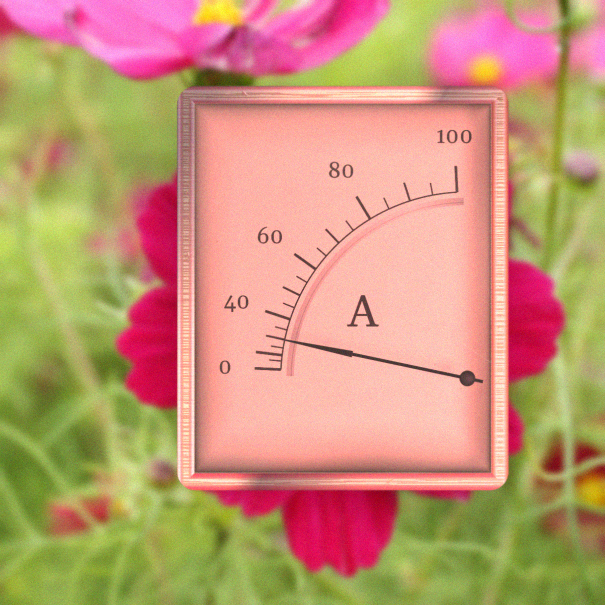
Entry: 30 (A)
